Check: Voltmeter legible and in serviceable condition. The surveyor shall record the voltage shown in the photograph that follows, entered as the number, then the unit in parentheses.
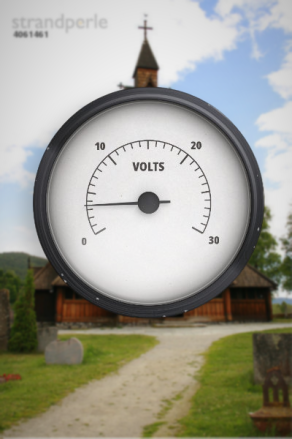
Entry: 3.5 (V)
